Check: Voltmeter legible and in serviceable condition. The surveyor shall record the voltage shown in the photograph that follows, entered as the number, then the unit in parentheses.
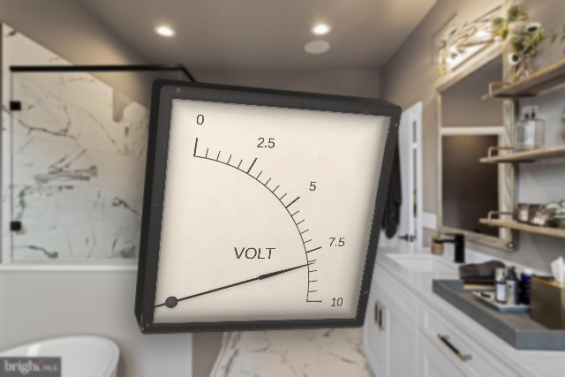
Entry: 8 (V)
